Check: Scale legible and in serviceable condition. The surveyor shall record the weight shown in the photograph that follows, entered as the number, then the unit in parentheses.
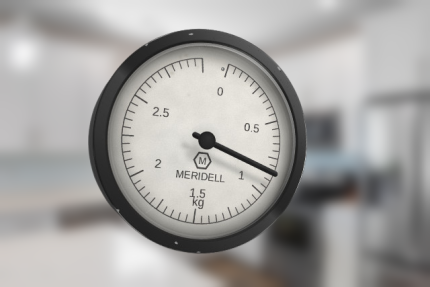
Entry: 0.85 (kg)
